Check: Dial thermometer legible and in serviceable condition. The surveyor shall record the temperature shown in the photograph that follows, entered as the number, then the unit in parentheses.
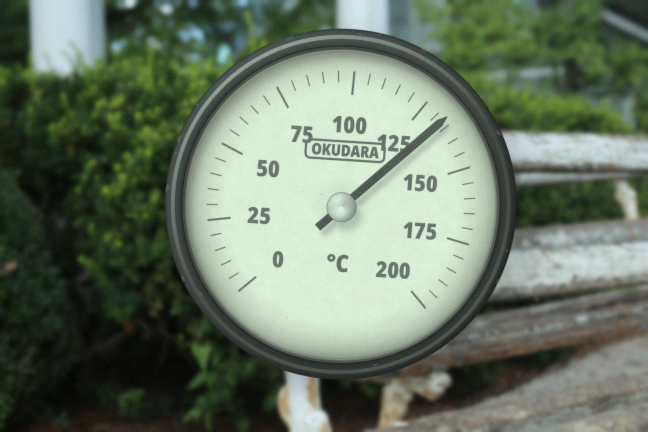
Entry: 132.5 (°C)
